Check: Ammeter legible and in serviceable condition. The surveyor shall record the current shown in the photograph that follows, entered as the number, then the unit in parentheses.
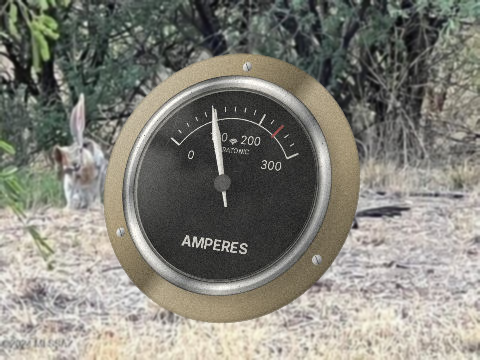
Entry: 100 (A)
